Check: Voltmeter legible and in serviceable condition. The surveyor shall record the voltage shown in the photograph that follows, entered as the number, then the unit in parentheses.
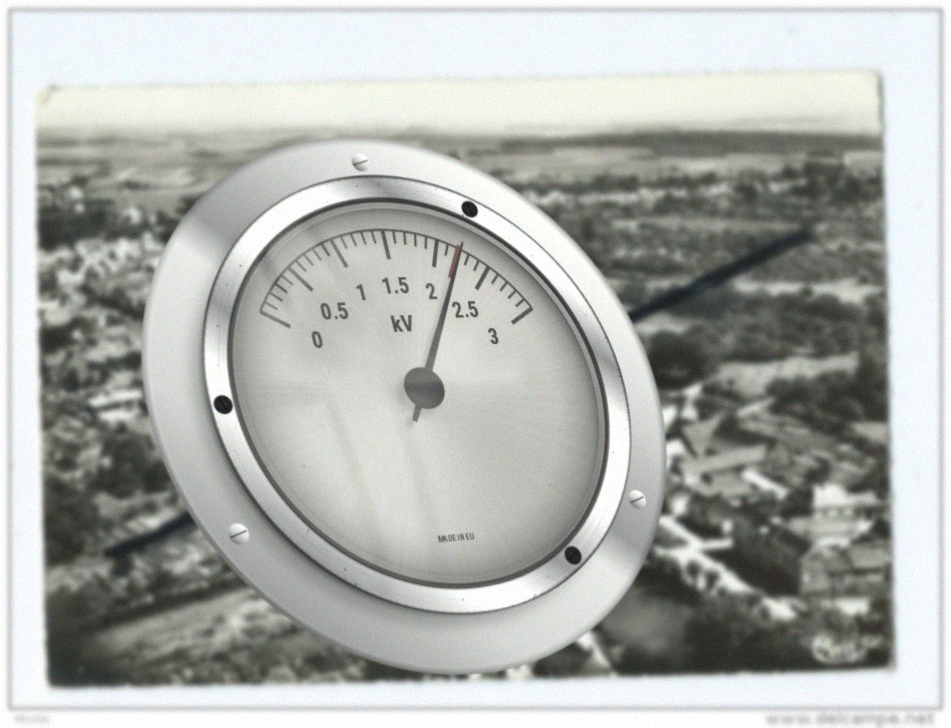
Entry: 2.2 (kV)
